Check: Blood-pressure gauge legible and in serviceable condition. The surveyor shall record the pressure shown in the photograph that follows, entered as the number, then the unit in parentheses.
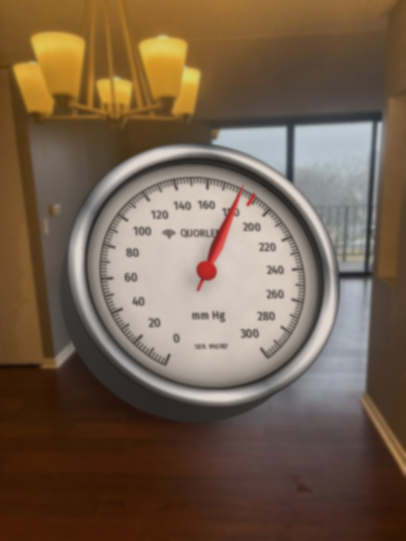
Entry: 180 (mmHg)
